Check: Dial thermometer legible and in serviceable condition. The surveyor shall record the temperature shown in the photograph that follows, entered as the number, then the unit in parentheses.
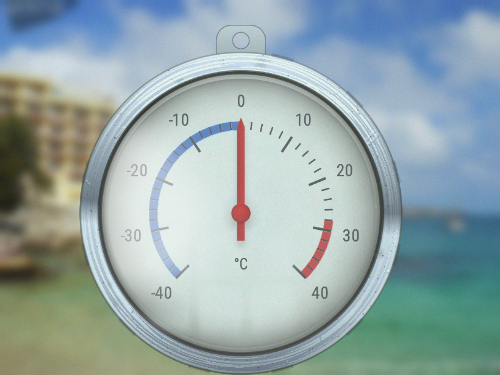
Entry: 0 (°C)
